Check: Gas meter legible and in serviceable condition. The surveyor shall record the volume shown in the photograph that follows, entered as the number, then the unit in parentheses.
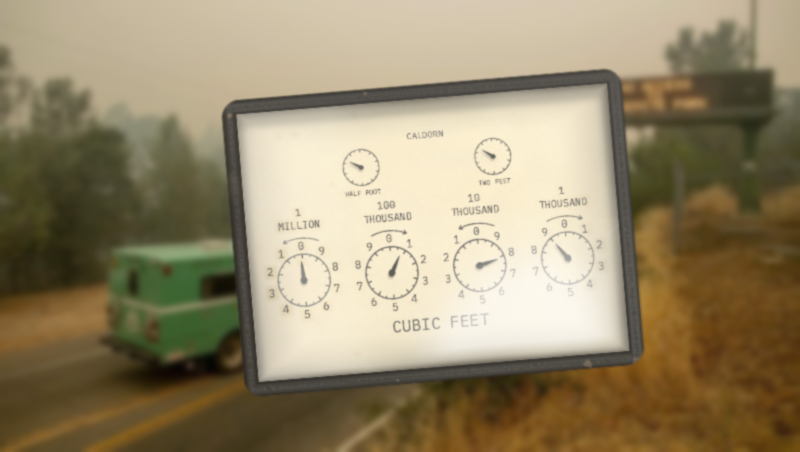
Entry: 7900 (ft³)
